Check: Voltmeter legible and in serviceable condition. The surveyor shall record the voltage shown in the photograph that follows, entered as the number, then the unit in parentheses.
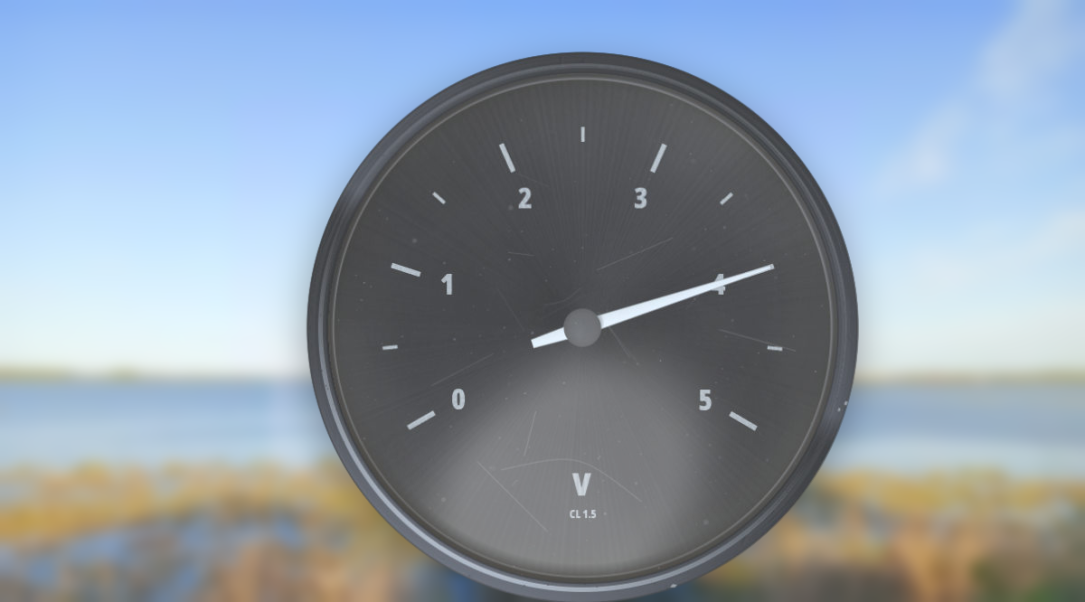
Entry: 4 (V)
